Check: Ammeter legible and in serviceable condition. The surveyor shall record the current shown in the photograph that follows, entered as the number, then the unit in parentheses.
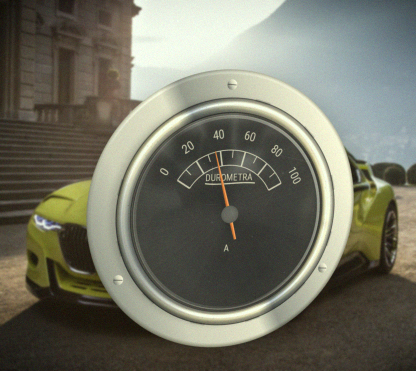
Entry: 35 (A)
